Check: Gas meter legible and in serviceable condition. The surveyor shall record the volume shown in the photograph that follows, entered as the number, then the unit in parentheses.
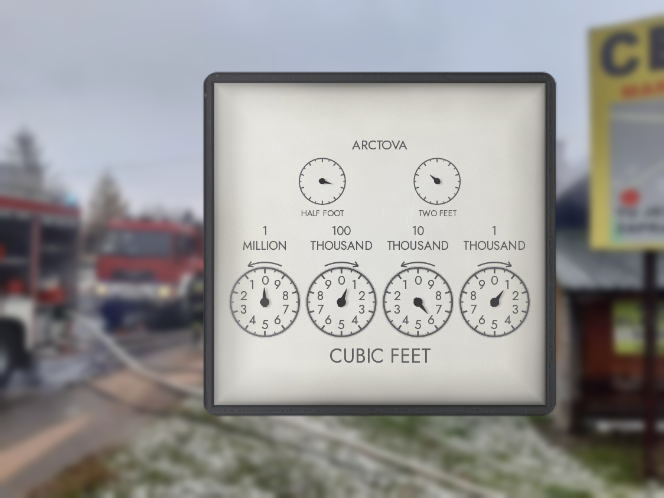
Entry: 6100 (ft³)
